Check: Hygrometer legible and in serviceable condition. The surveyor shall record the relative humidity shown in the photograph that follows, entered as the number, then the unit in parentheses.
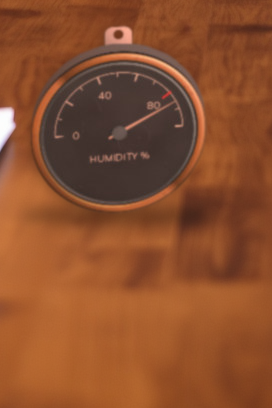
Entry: 85 (%)
